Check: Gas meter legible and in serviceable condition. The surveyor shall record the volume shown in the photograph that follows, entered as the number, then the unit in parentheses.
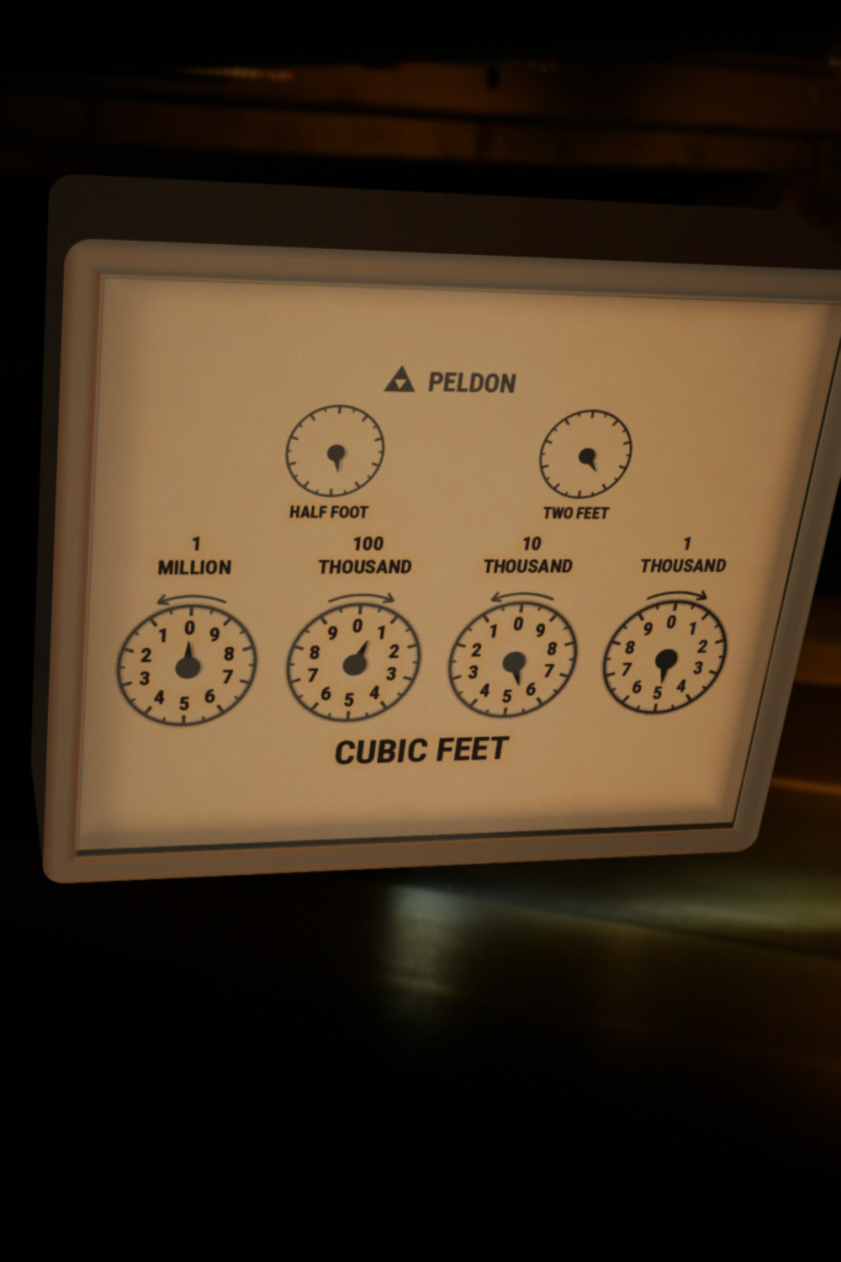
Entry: 5500 (ft³)
